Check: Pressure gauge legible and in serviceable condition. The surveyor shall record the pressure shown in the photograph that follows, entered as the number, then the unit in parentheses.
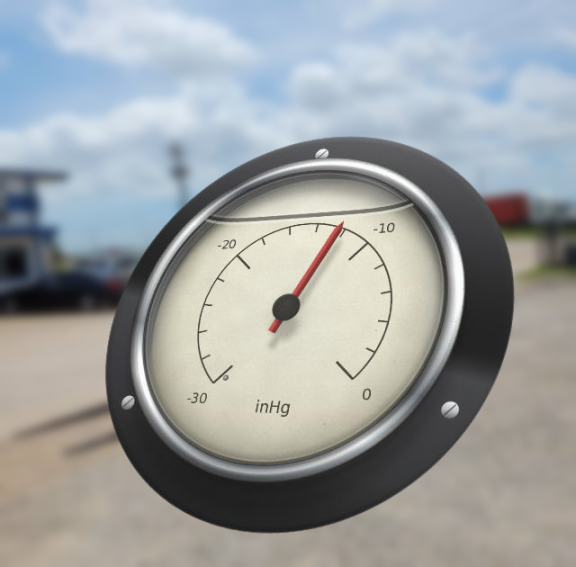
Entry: -12 (inHg)
